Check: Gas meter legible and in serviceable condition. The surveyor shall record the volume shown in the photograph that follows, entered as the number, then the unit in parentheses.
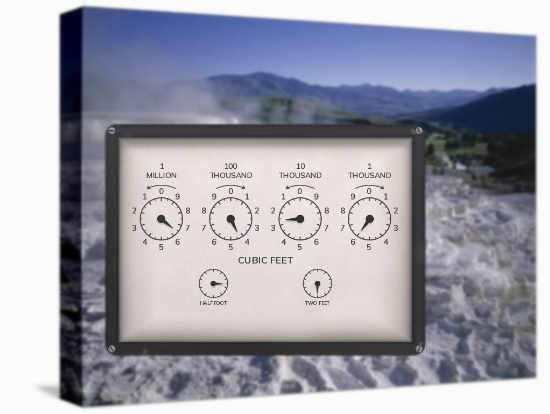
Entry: 642600 (ft³)
